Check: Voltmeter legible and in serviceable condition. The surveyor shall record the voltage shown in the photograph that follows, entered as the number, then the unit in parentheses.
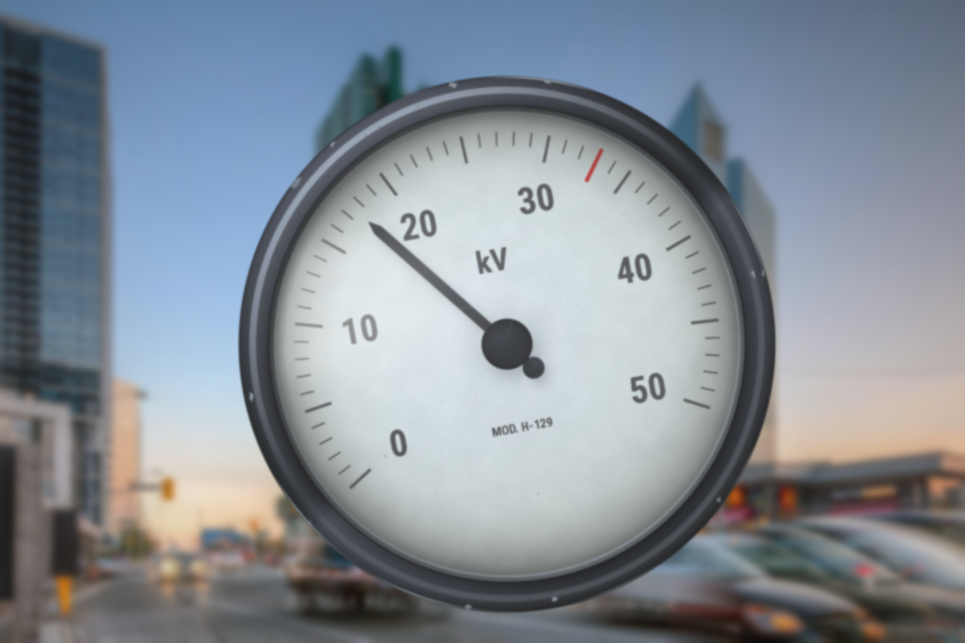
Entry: 17.5 (kV)
